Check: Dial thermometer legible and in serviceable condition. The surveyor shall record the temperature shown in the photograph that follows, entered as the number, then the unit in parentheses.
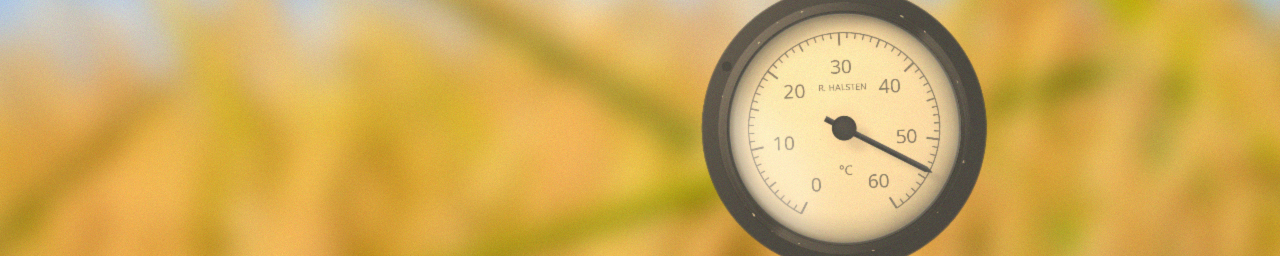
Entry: 54 (°C)
